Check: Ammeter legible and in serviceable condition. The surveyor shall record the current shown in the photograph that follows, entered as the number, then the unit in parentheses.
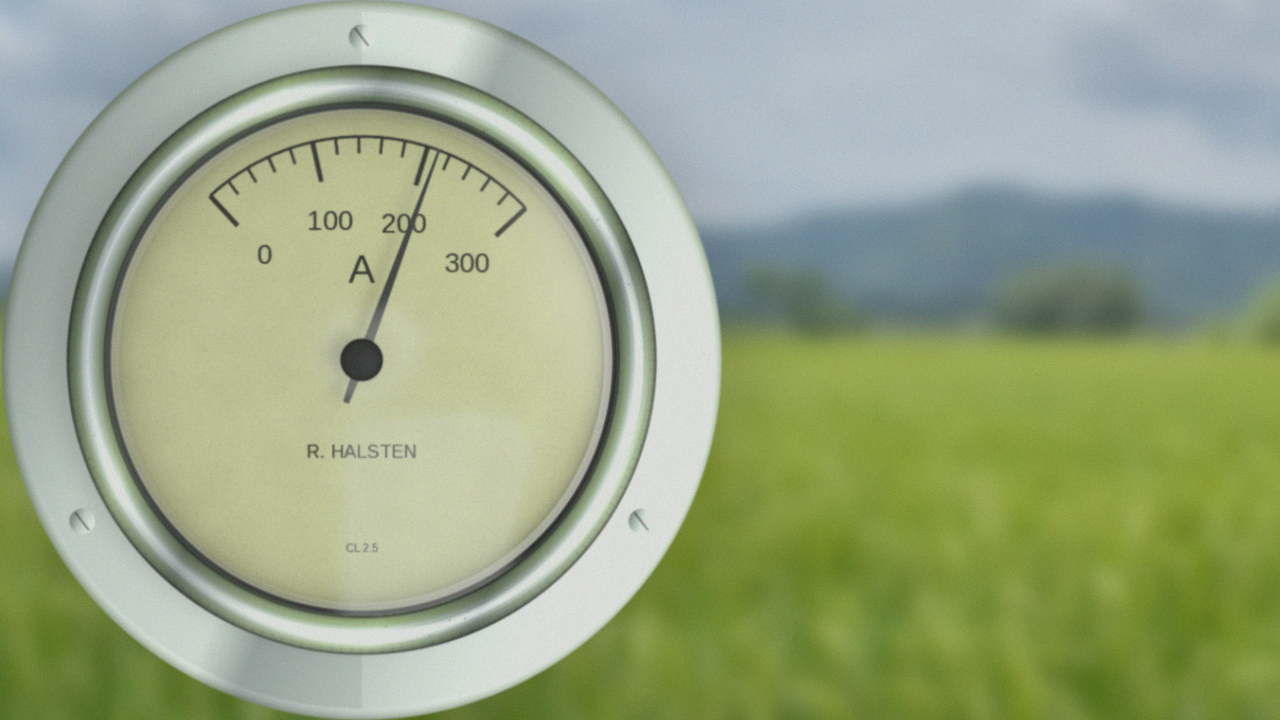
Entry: 210 (A)
